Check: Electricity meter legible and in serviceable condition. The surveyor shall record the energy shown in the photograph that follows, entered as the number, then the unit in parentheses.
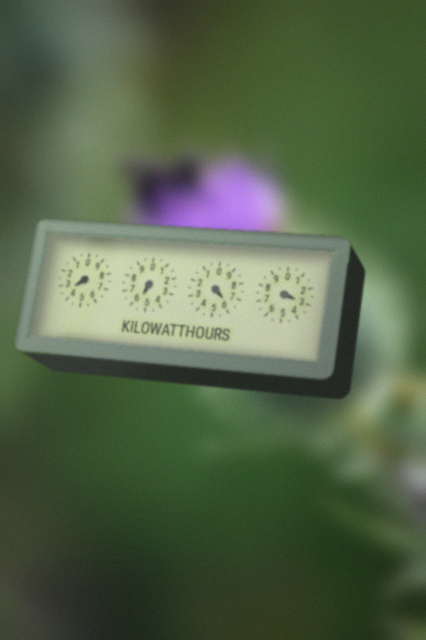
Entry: 3563 (kWh)
